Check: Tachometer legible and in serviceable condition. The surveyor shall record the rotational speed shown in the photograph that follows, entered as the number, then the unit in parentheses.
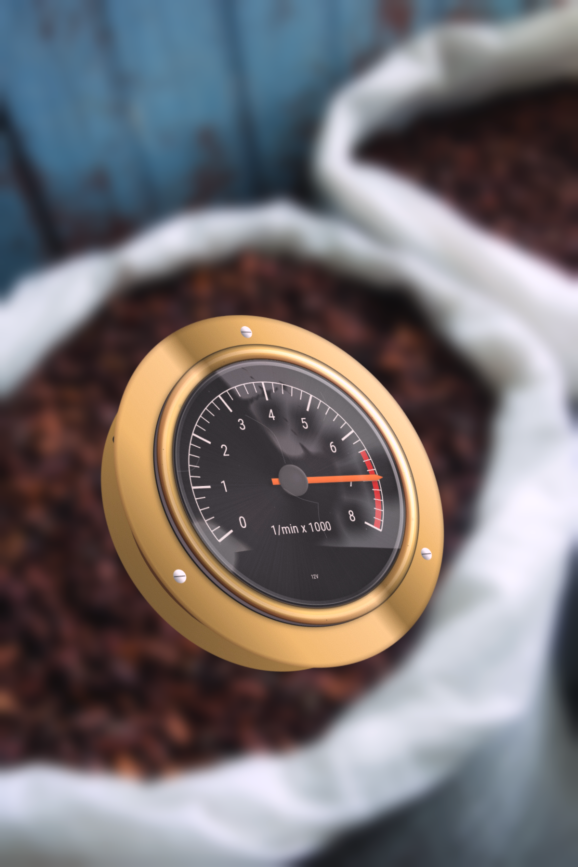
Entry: 7000 (rpm)
